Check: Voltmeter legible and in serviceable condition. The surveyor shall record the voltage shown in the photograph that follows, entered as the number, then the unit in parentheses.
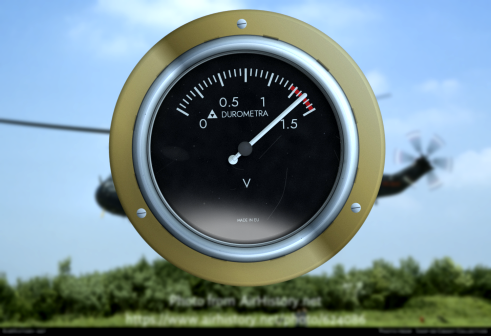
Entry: 1.35 (V)
